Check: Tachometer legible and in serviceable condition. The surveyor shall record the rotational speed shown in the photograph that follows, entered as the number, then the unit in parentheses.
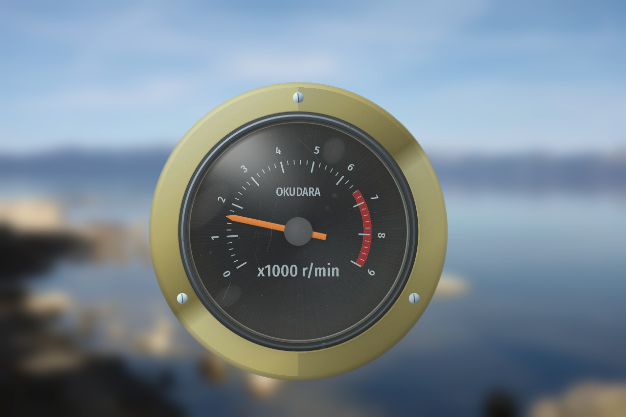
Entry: 1600 (rpm)
